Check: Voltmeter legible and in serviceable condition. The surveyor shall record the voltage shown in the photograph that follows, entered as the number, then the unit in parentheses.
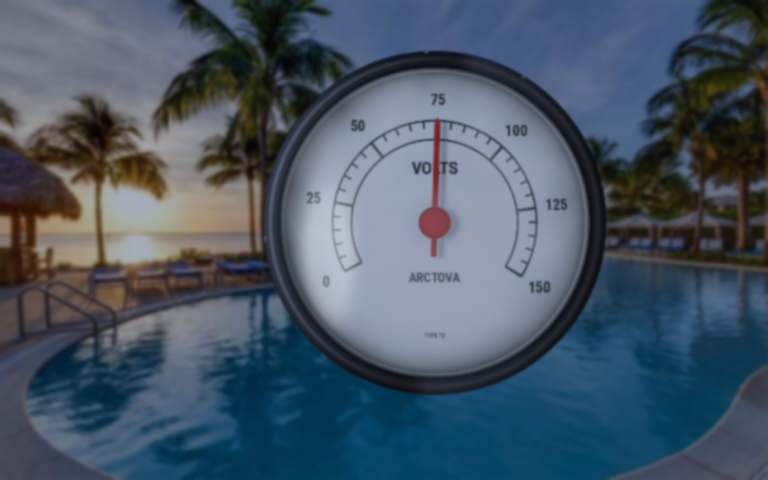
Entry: 75 (V)
